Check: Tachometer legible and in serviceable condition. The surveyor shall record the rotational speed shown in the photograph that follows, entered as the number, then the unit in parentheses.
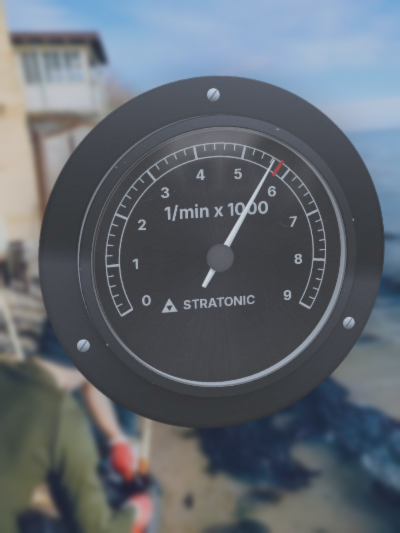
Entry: 5600 (rpm)
